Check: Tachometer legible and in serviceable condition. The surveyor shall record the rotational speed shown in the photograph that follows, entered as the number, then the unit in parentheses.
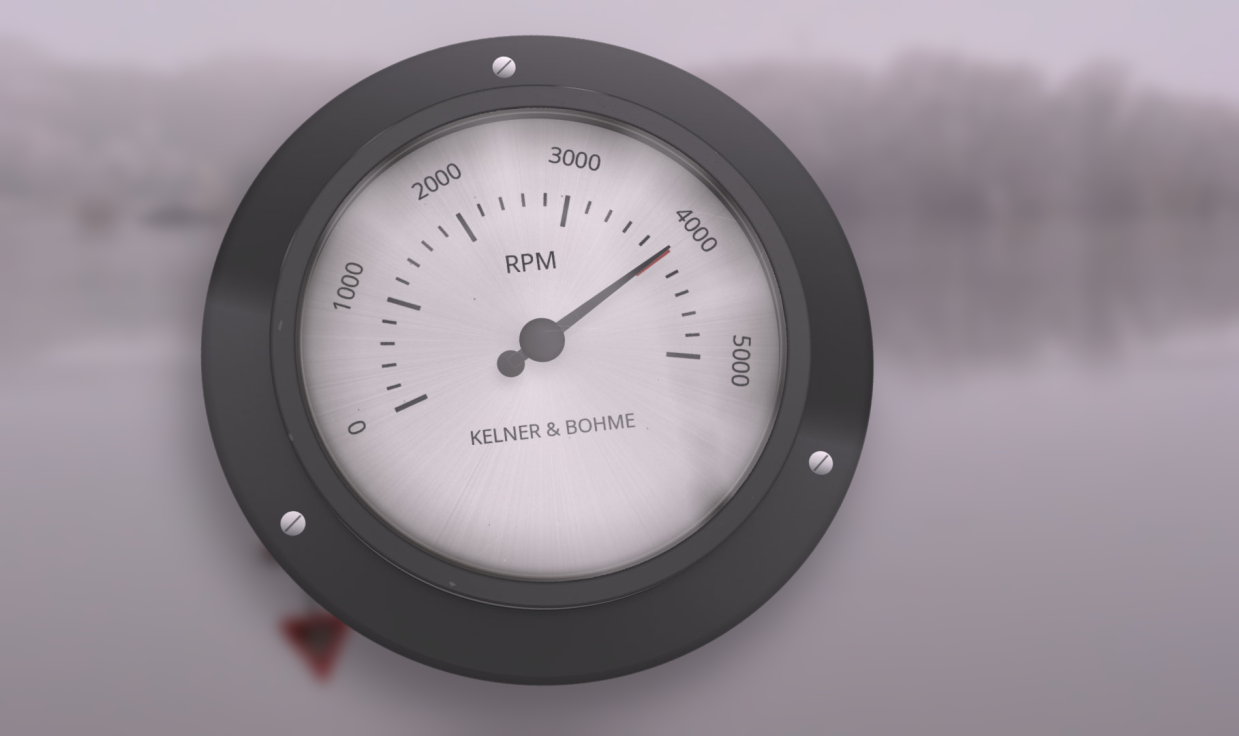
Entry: 4000 (rpm)
